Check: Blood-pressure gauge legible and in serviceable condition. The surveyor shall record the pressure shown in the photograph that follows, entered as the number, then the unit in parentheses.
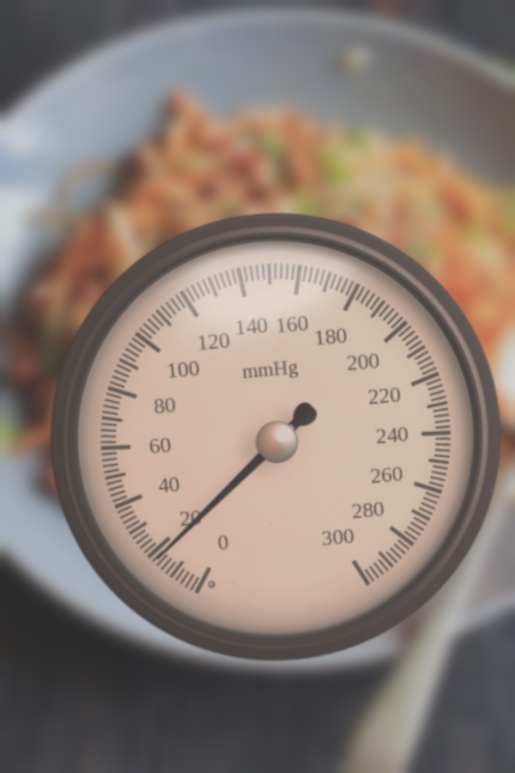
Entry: 18 (mmHg)
